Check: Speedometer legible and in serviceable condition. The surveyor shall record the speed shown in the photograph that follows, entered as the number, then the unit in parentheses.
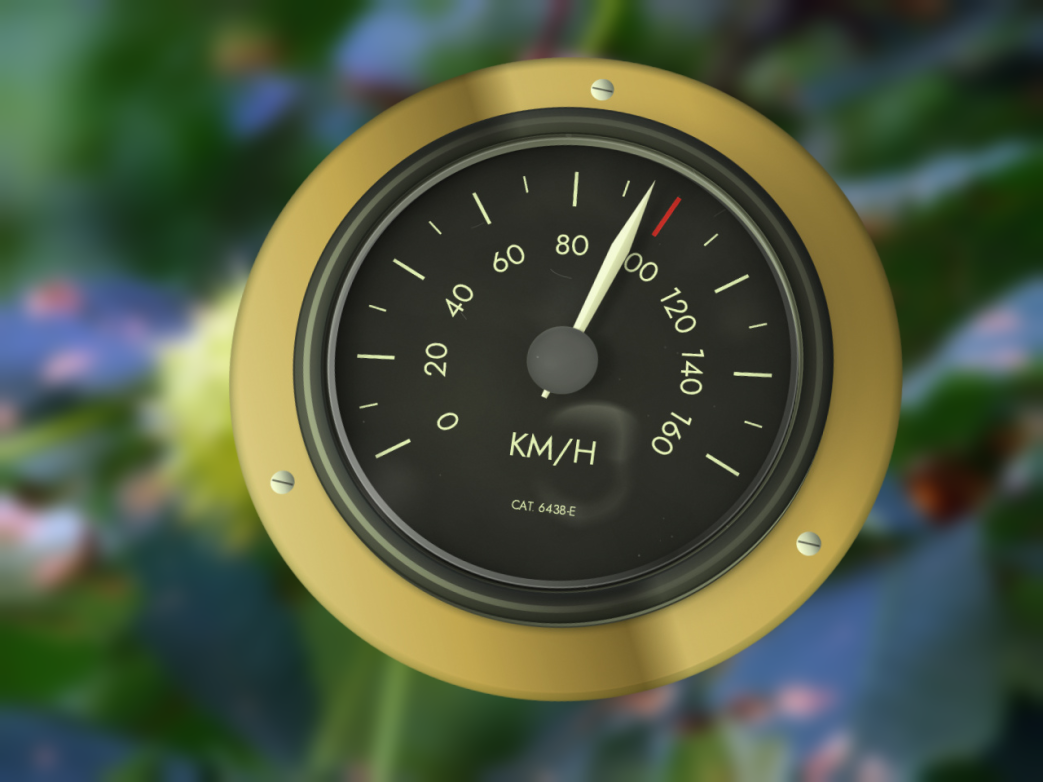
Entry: 95 (km/h)
